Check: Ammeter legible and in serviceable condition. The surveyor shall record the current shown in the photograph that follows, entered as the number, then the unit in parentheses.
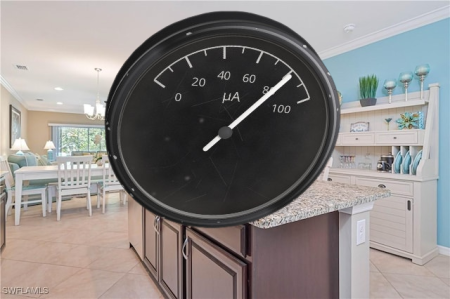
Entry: 80 (µA)
